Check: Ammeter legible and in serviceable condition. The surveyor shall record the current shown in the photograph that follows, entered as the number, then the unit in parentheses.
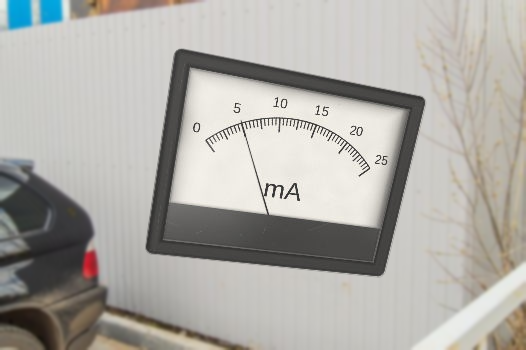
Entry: 5 (mA)
